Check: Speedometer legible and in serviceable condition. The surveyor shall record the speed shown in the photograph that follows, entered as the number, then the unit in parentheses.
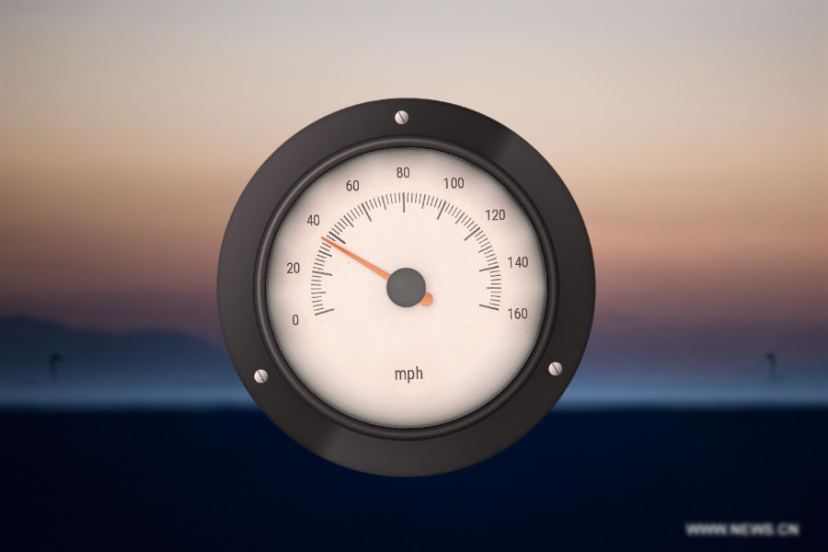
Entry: 36 (mph)
